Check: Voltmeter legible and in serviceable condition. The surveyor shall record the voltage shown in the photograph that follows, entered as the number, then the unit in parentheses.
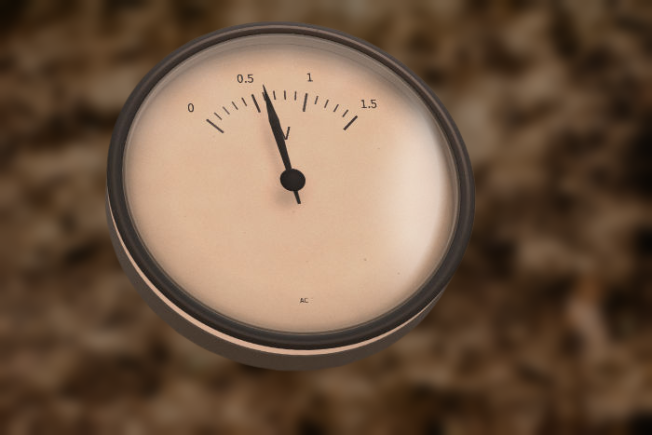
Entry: 0.6 (V)
